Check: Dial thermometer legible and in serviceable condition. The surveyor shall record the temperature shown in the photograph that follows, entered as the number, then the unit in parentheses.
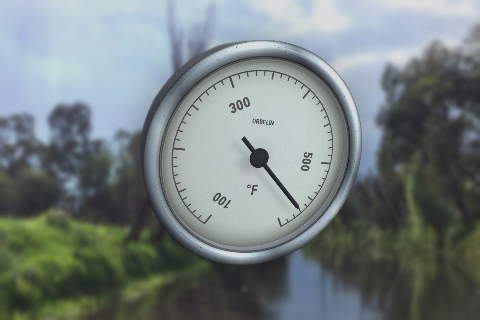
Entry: 570 (°F)
